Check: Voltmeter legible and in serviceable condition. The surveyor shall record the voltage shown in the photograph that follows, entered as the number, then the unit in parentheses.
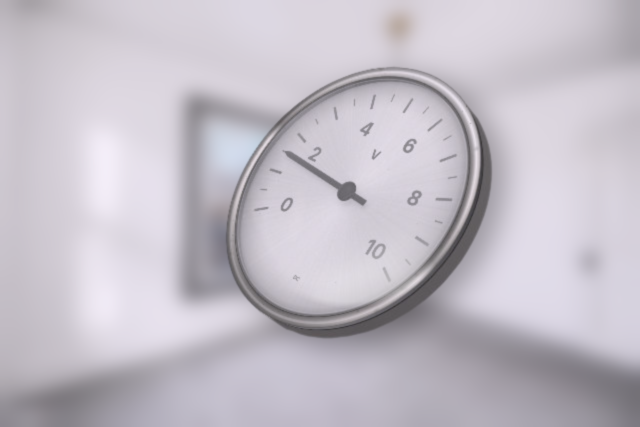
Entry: 1.5 (V)
